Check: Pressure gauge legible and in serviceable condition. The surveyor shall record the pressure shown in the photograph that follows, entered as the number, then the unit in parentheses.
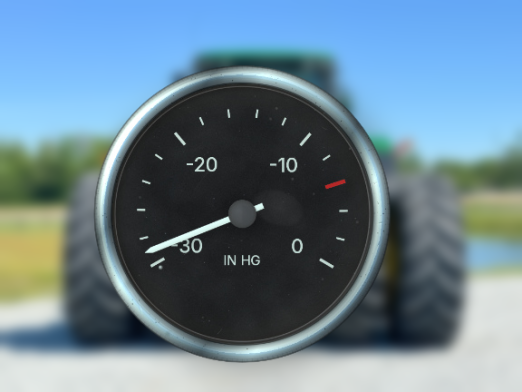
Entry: -29 (inHg)
